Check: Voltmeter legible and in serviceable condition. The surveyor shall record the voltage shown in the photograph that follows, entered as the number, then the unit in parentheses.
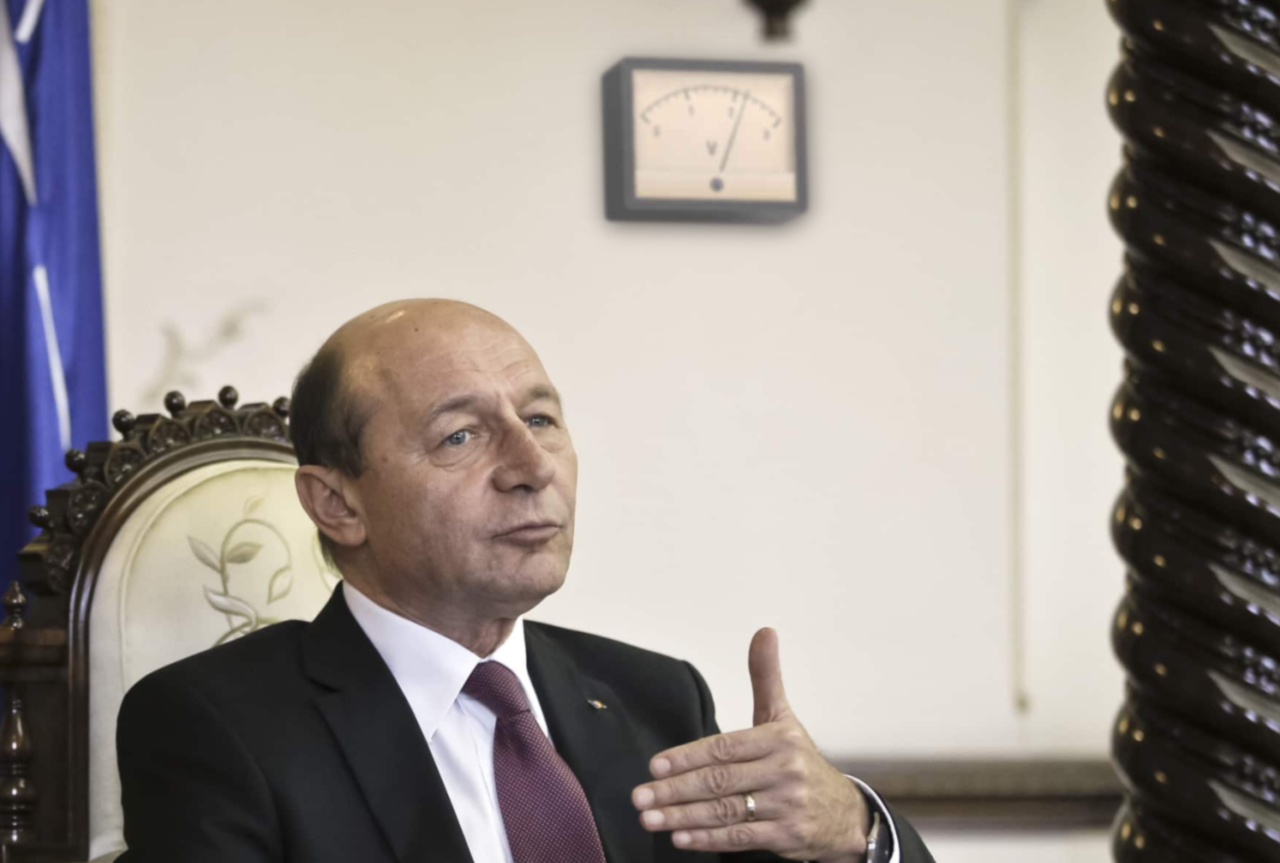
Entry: 2.2 (V)
